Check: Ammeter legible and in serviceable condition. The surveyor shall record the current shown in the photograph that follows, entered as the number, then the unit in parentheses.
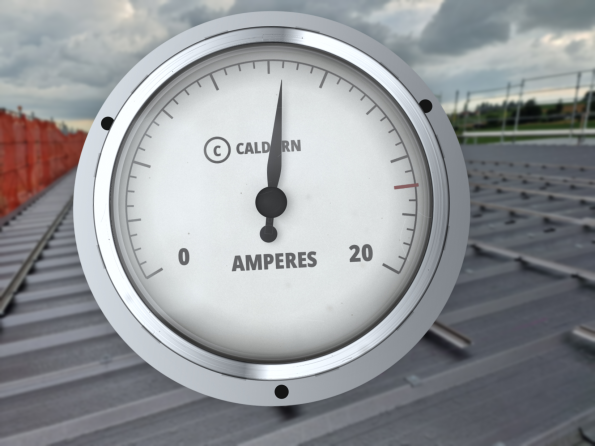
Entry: 10.5 (A)
